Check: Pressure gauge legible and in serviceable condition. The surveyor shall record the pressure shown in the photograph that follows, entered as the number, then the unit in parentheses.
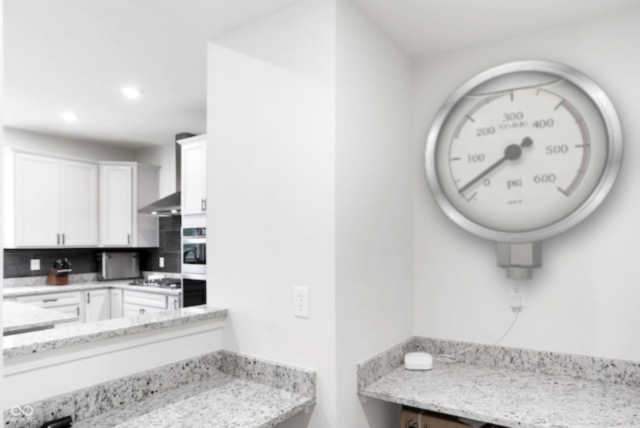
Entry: 25 (psi)
